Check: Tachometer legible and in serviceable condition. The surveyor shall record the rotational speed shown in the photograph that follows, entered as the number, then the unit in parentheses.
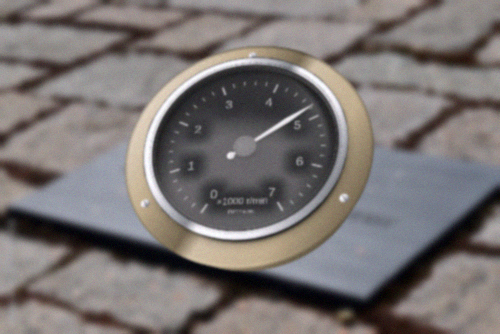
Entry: 4800 (rpm)
